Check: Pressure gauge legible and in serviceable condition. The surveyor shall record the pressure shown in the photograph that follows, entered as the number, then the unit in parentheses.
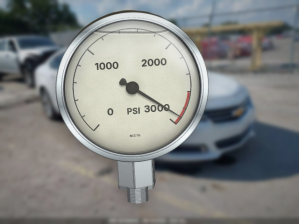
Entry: 2900 (psi)
